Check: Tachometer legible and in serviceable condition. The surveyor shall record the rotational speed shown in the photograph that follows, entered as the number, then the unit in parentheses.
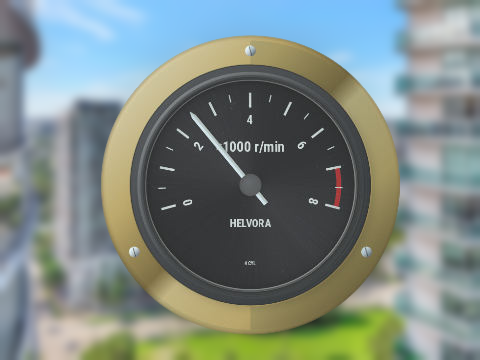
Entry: 2500 (rpm)
